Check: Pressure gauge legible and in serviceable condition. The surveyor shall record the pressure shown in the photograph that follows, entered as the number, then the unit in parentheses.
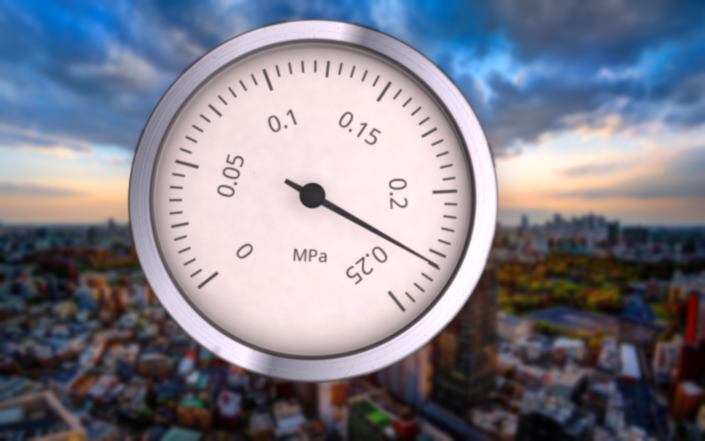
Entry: 0.23 (MPa)
